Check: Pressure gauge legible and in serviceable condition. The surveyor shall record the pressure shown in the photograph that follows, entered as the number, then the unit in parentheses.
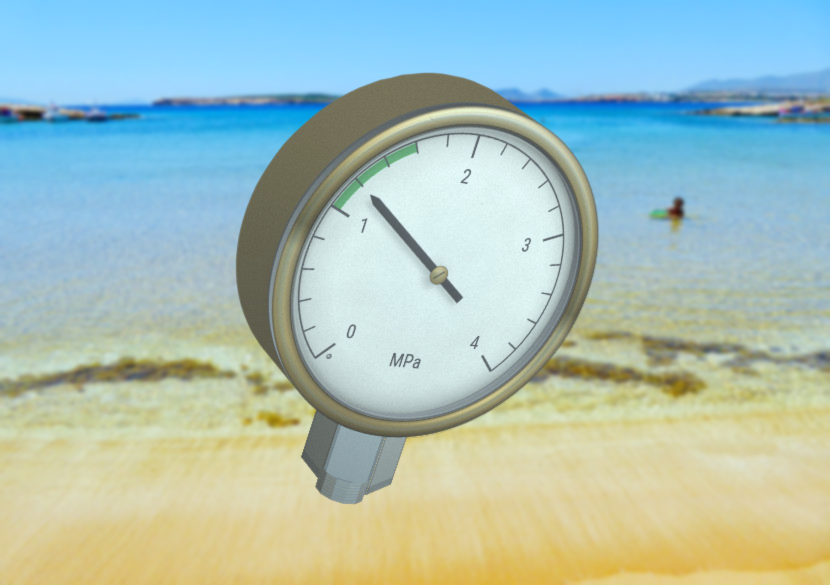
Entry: 1.2 (MPa)
